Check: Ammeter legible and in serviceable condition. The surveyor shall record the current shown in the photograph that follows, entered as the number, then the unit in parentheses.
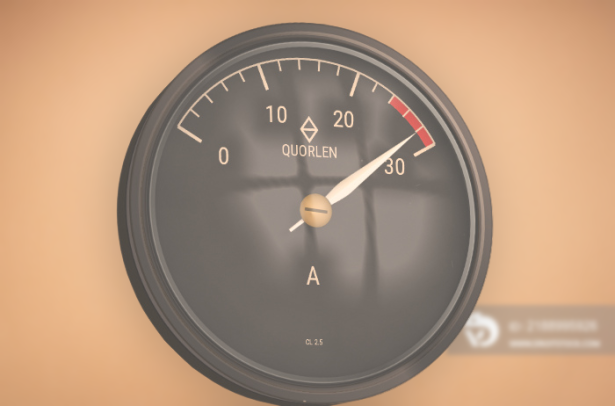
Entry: 28 (A)
